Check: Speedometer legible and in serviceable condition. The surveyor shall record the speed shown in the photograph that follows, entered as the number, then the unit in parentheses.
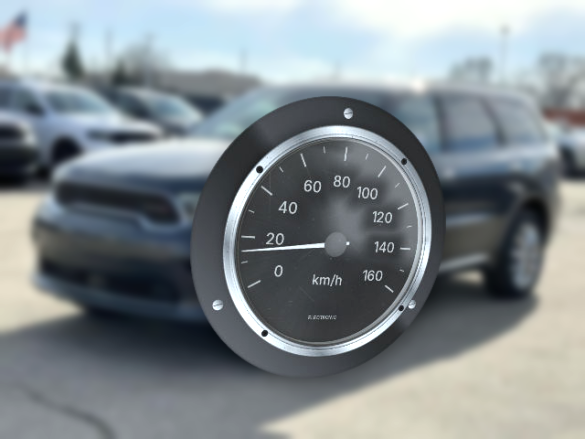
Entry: 15 (km/h)
